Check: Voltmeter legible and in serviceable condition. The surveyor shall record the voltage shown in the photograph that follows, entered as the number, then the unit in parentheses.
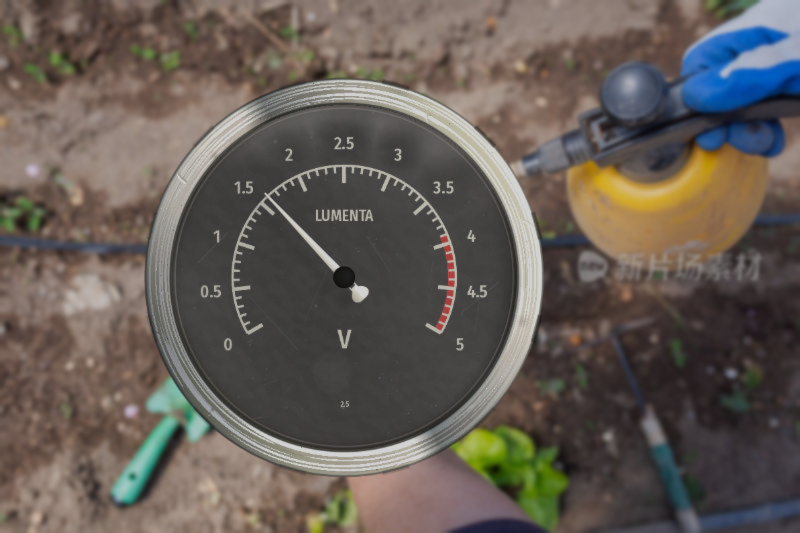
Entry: 1.6 (V)
